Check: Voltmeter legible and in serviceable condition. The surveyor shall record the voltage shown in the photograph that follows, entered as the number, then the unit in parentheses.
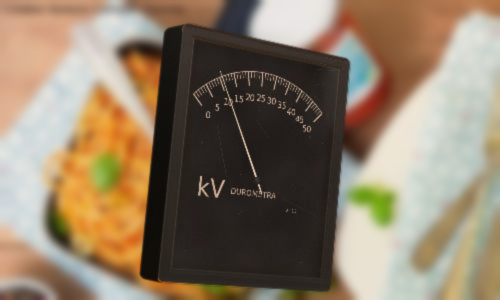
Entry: 10 (kV)
